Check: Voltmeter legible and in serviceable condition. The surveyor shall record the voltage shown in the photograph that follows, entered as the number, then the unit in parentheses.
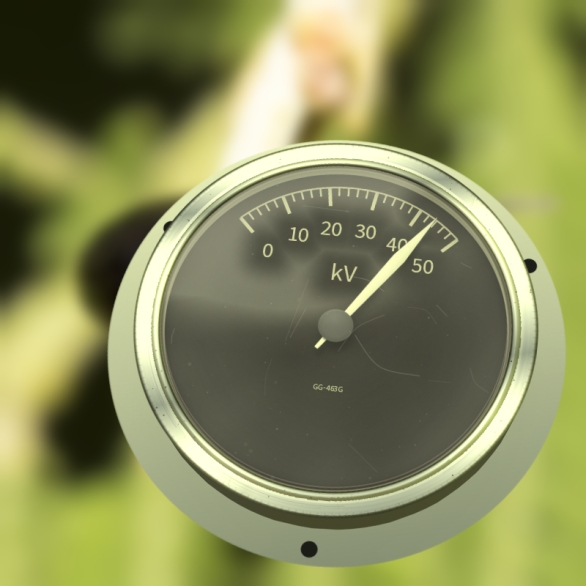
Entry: 44 (kV)
